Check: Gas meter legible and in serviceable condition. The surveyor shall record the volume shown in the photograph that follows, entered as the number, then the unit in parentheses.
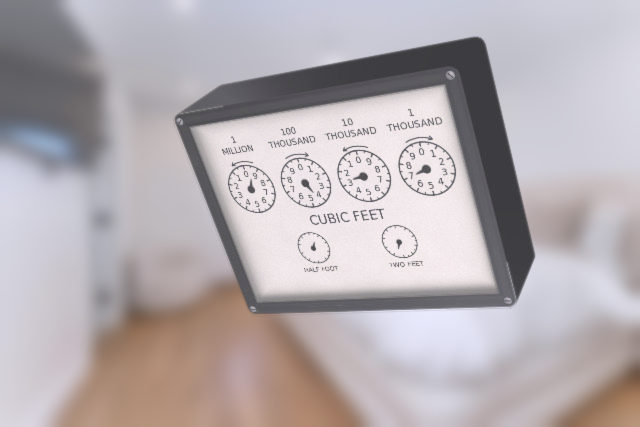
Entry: 942700 (ft³)
